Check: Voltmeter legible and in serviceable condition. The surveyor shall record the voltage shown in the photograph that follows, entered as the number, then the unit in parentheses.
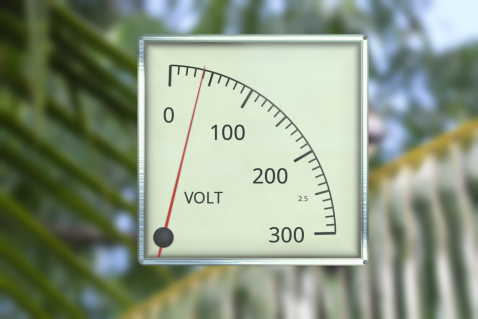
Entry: 40 (V)
